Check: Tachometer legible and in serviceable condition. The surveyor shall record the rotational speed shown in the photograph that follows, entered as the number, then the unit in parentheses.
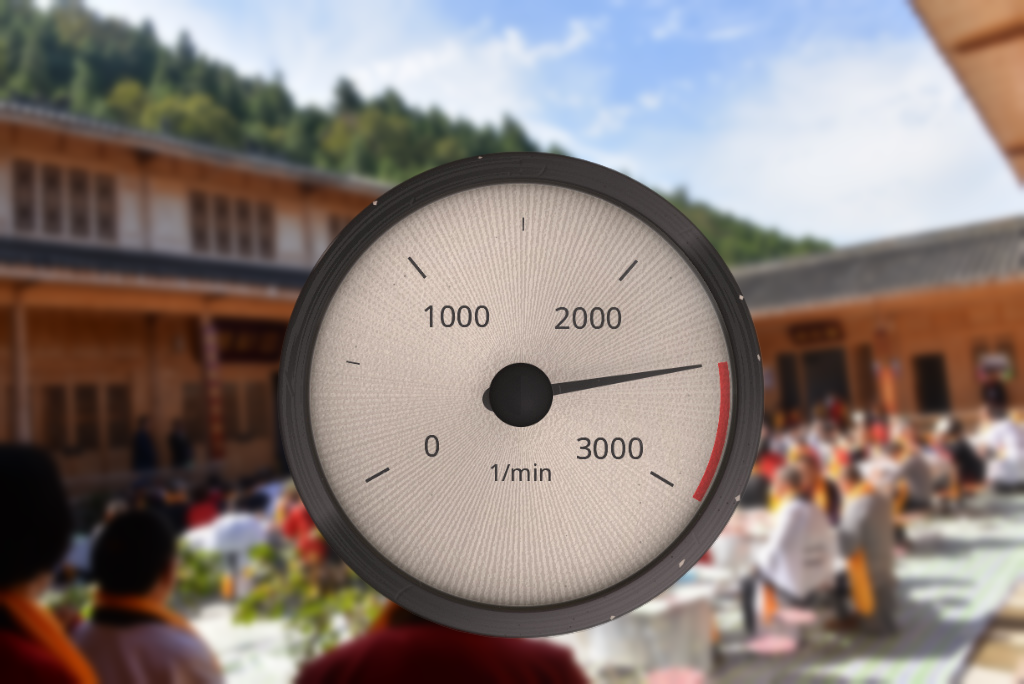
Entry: 2500 (rpm)
